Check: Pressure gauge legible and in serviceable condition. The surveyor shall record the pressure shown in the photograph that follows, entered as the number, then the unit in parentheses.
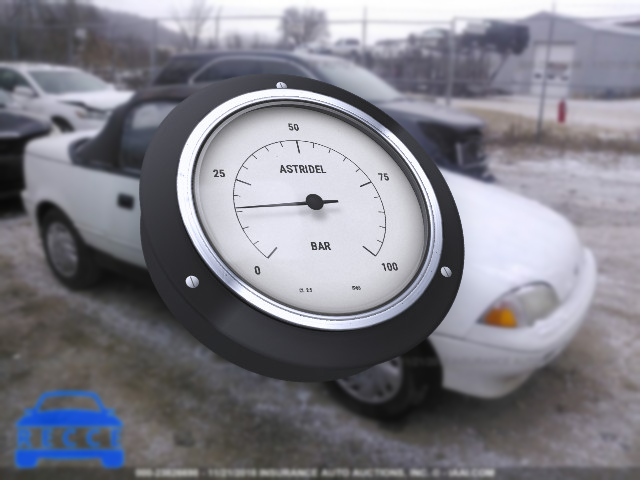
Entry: 15 (bar)
